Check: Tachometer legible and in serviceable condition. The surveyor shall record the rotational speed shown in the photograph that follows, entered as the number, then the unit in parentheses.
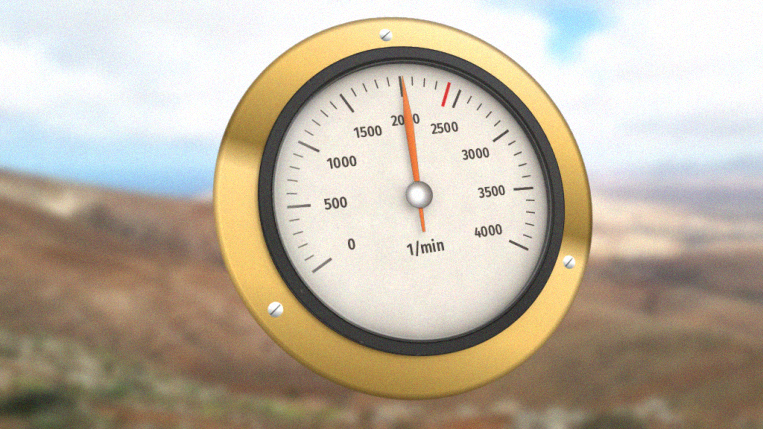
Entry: 2000 (rpm)
